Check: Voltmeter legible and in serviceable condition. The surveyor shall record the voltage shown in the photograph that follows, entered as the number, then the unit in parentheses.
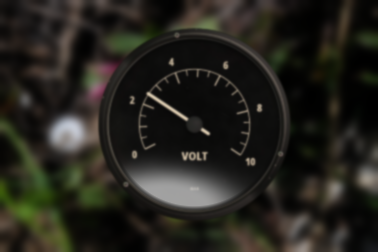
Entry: 2.5 (V)
